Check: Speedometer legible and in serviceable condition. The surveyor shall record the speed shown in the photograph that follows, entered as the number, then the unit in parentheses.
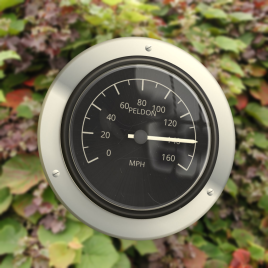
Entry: 140 (mph)
